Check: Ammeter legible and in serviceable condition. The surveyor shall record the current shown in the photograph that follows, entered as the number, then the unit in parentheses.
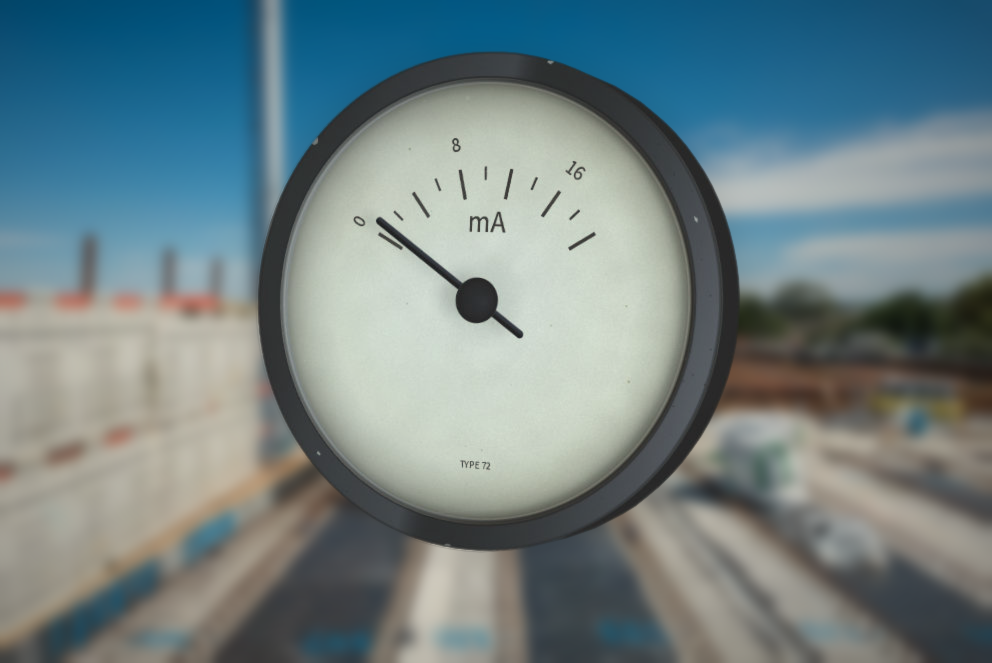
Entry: 1 (mA)
